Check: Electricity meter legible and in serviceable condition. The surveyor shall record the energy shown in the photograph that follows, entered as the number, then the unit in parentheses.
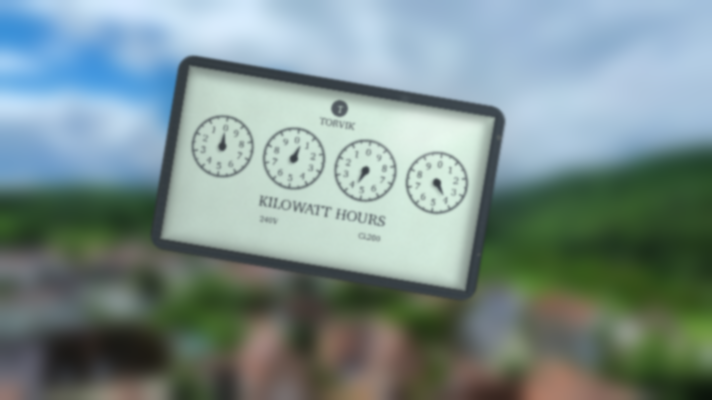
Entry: 44 (kWh)
